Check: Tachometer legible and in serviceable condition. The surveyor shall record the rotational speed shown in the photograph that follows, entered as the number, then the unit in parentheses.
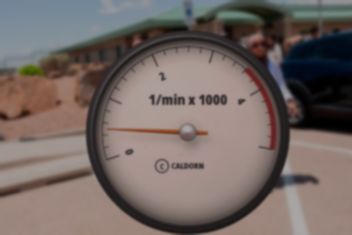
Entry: 500 (rpm)
